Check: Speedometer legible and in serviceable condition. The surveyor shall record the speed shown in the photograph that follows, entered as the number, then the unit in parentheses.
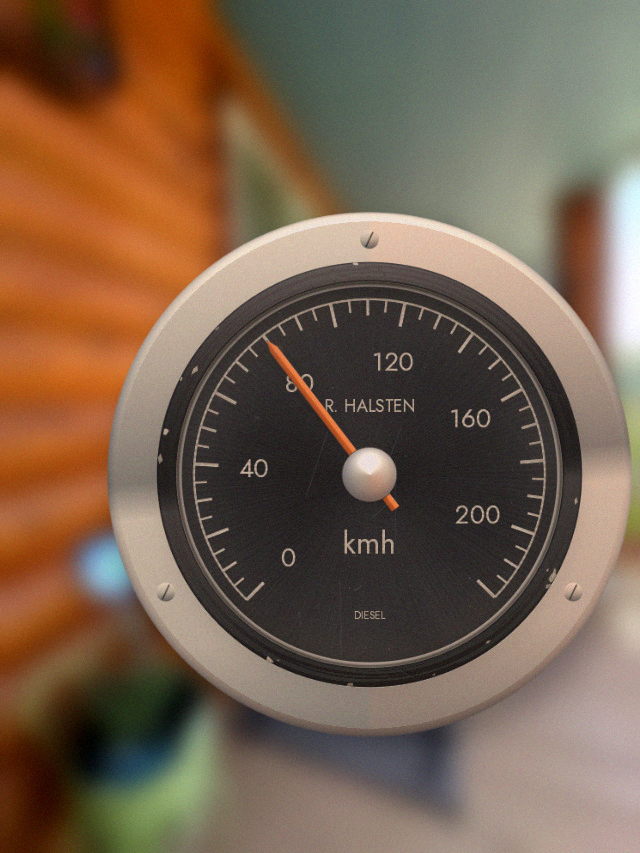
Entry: 80 (km/h)
